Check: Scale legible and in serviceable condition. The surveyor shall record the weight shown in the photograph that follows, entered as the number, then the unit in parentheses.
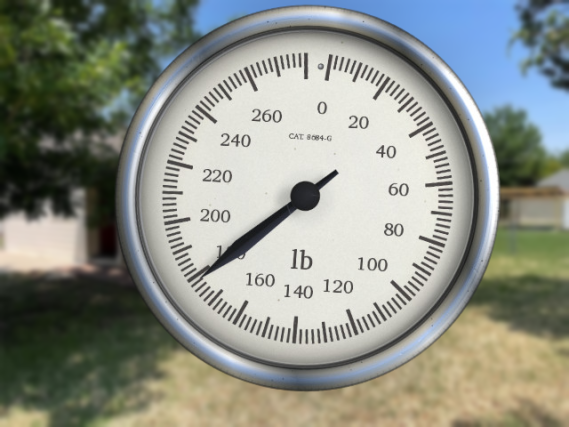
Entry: 178 (lb)
